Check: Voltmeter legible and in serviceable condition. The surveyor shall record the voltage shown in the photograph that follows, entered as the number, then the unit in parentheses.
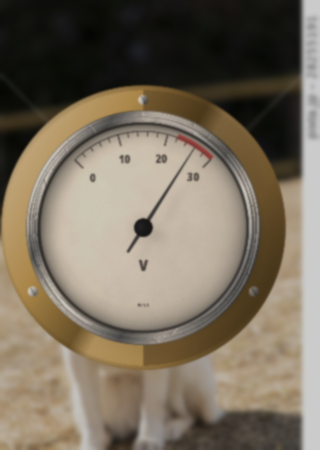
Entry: 26 (V)
